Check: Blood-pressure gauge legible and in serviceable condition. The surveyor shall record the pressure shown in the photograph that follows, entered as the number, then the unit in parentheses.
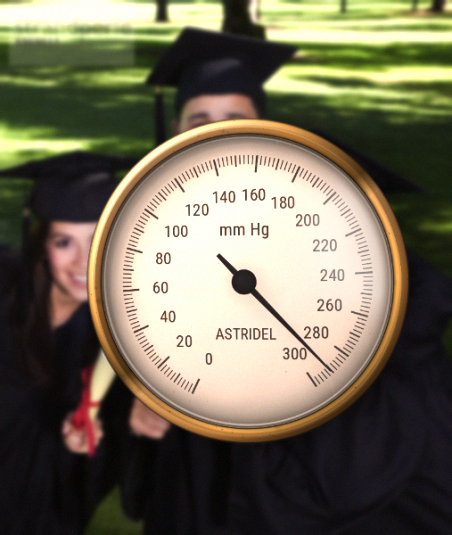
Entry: 290 (mmHg)
